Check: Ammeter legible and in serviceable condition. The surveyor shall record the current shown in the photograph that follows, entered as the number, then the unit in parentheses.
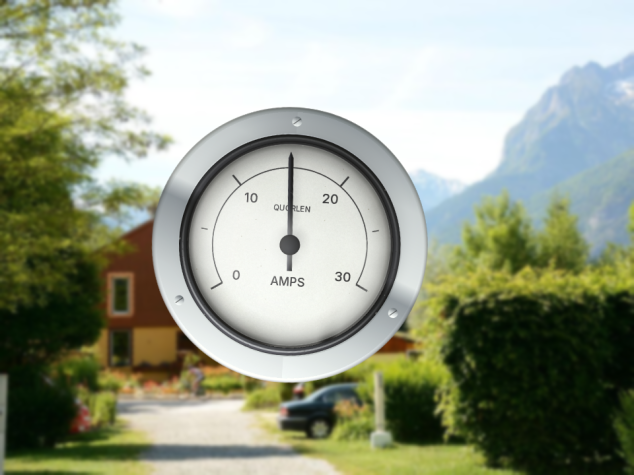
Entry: 15 (A)
